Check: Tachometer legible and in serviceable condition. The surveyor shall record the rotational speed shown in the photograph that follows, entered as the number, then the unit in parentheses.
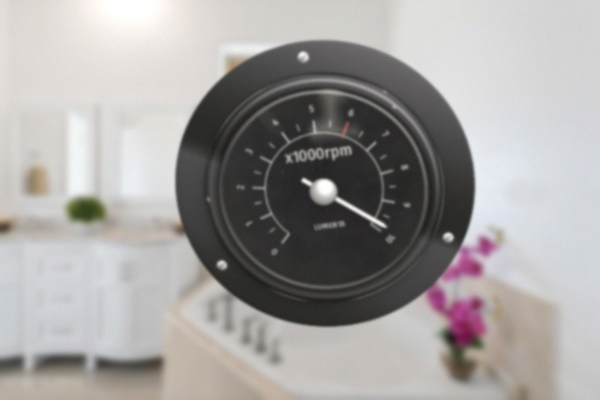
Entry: 9750 (rpm)
